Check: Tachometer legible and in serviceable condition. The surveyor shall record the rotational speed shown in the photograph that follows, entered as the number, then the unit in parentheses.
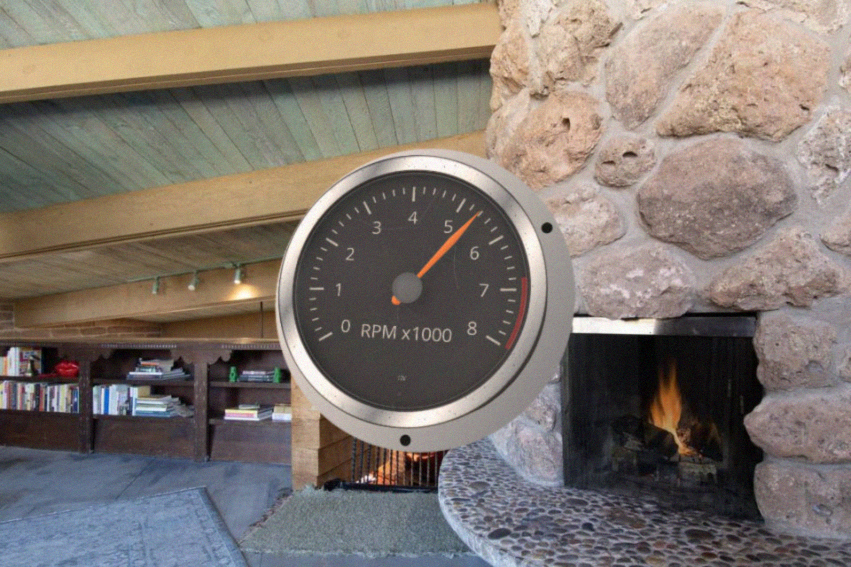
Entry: 5400 (rpm)
